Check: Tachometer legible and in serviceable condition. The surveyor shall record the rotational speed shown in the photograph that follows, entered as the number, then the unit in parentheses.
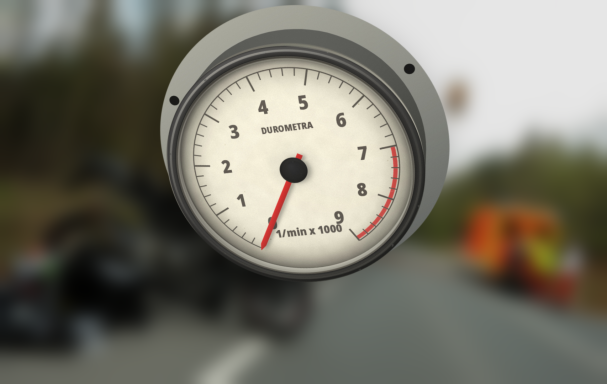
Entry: 0 (rpm)
